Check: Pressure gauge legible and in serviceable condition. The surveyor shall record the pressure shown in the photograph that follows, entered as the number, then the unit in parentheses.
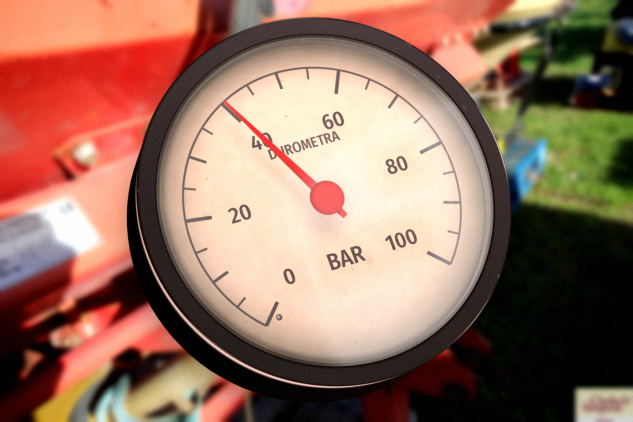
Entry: 40 (bar)
